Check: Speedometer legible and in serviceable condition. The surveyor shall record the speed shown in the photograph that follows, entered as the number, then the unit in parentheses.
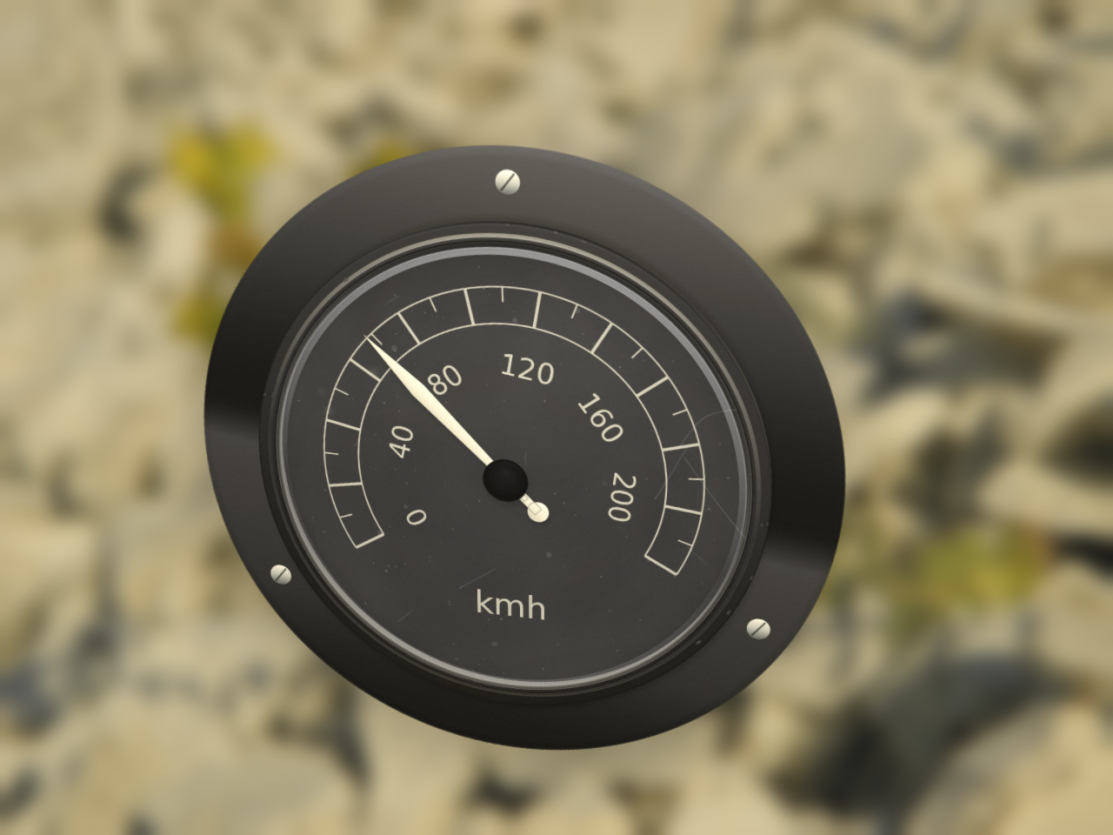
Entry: 70 (km/h)
